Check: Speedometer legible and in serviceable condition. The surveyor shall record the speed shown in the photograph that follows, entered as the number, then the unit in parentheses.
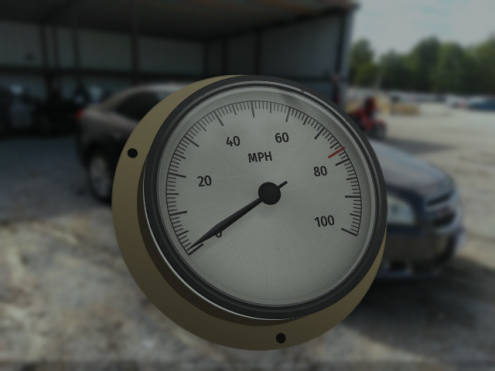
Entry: 1 (mph)
